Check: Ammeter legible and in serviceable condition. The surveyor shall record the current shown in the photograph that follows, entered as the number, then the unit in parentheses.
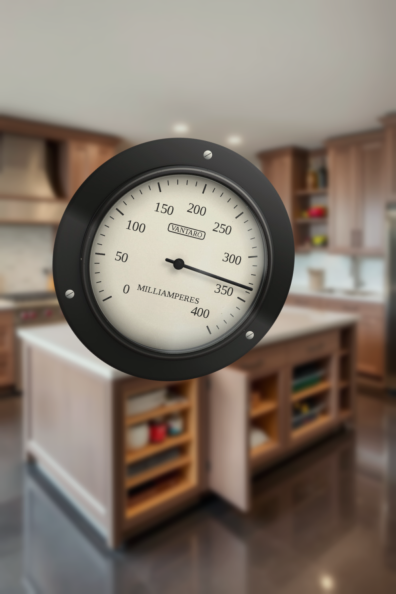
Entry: 335 (mA)
